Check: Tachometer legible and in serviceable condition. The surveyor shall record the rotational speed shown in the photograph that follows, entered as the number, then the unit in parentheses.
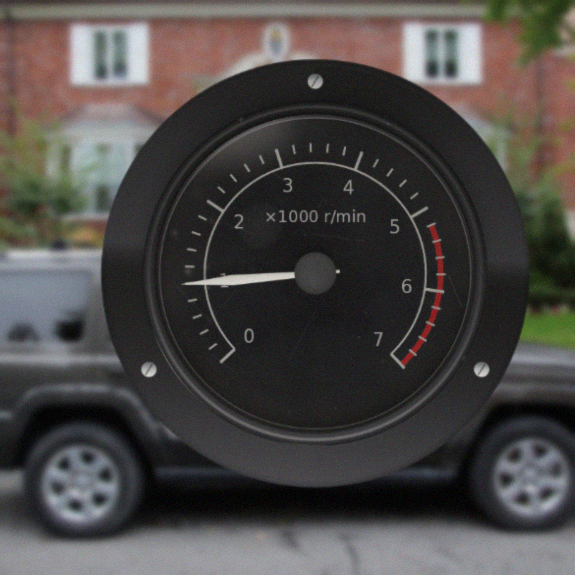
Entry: 1000 (rpm)
